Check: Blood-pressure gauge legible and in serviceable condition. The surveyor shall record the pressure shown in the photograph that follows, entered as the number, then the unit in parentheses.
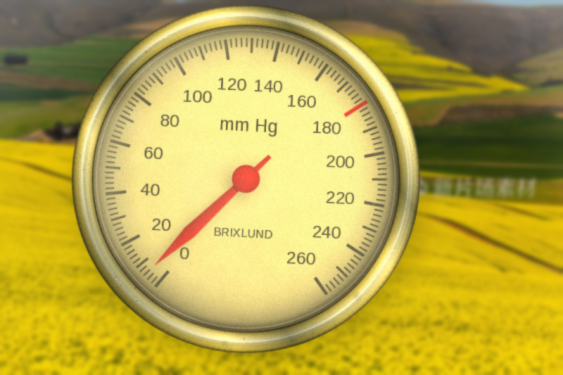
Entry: 6 (mmHg)
